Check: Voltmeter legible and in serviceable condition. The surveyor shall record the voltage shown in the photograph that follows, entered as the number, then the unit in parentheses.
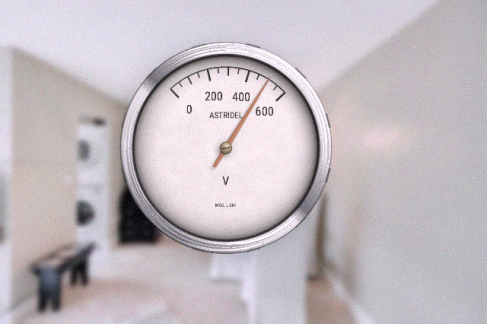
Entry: 500 (V)
